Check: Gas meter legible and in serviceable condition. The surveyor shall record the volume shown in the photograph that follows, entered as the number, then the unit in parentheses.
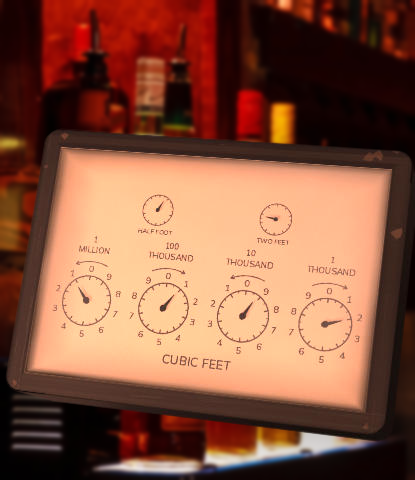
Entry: 109200 (ft³)
